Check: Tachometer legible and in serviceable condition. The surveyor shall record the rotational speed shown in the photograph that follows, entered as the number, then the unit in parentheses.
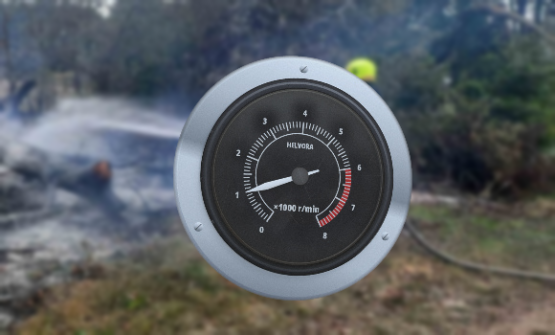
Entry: 1000 (rpm)
